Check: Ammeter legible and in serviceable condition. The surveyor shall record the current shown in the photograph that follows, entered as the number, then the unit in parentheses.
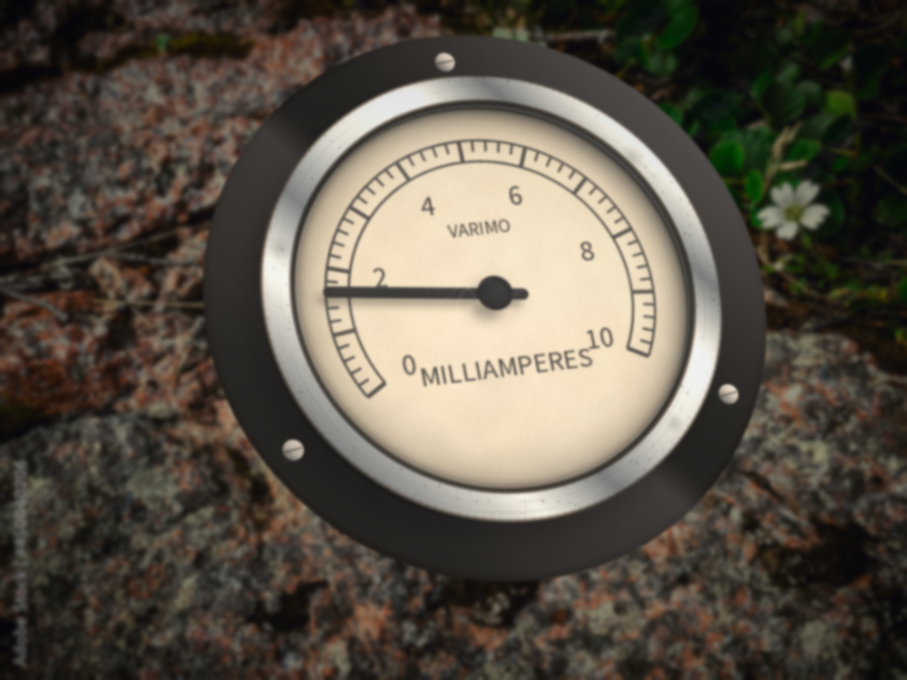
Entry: 1.6 (mA)
